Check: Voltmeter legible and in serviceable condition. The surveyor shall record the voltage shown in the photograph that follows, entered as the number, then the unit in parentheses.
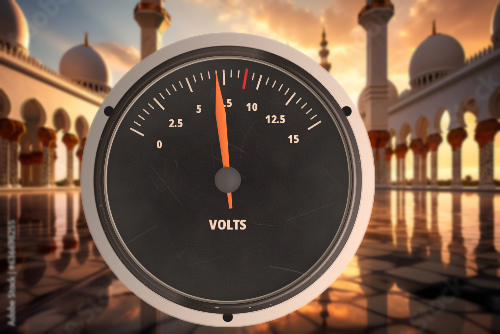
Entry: 7 (V)
